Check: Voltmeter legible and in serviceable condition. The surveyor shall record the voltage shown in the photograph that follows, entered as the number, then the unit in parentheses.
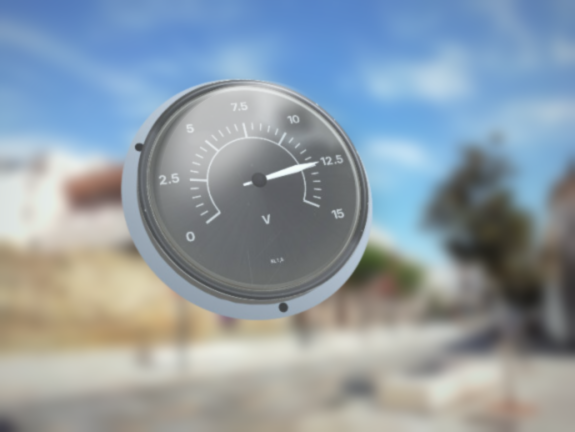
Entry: 12.5 (V)
